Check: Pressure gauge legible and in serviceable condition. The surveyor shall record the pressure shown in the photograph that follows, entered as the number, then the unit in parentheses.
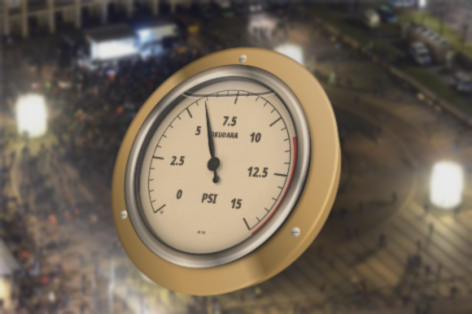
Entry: 6 (psi)
